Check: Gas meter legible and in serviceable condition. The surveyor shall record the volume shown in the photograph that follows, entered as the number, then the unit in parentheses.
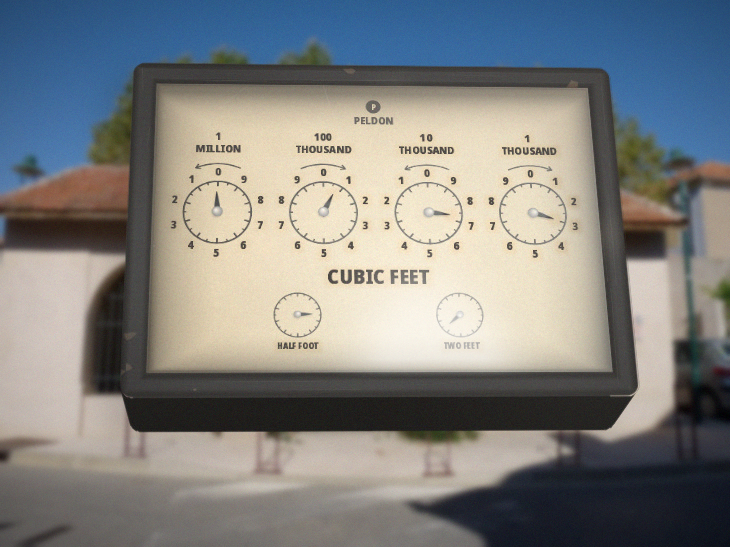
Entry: 7300 (ft³)
